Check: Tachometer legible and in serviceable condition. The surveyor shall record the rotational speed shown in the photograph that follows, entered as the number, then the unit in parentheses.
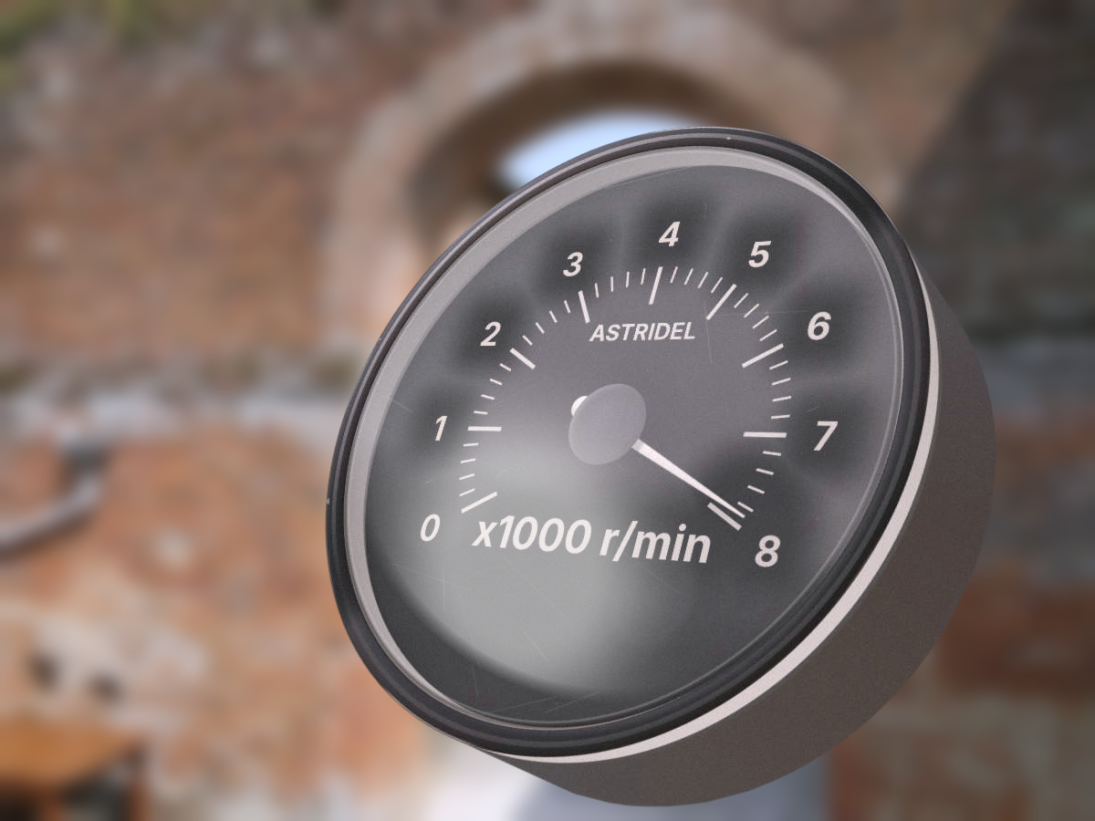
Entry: 7900 (rpm)
